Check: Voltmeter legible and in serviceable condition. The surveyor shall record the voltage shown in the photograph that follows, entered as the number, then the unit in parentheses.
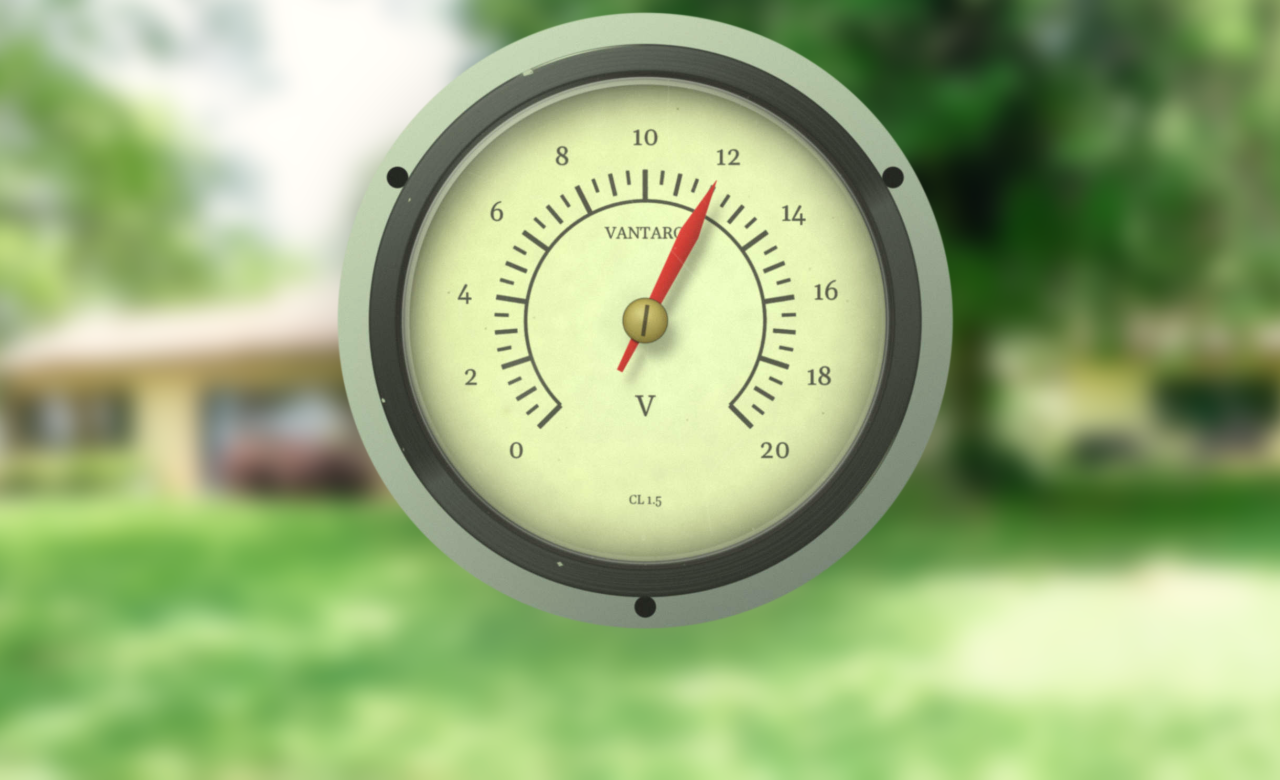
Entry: 12 (V)
